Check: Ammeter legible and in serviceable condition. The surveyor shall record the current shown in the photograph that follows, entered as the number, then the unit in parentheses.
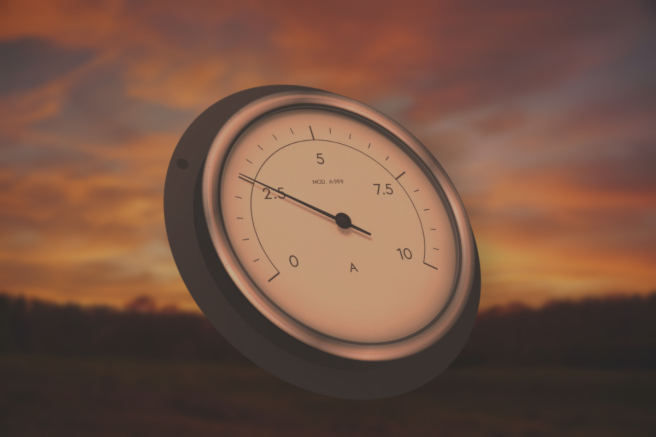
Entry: 2.5 (A)
